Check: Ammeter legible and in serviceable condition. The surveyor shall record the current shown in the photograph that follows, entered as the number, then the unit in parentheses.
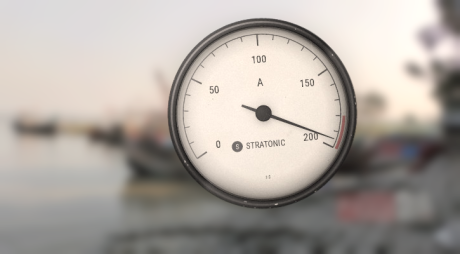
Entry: 195 (A)
